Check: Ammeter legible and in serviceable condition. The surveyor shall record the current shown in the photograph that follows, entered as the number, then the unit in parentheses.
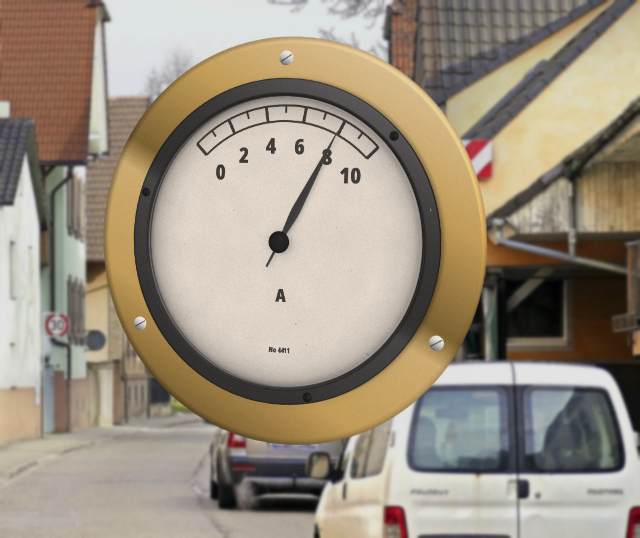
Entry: 8 (A)
